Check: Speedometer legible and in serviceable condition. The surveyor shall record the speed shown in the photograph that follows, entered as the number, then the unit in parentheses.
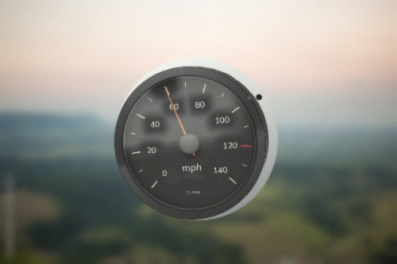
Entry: 60 (mph)
